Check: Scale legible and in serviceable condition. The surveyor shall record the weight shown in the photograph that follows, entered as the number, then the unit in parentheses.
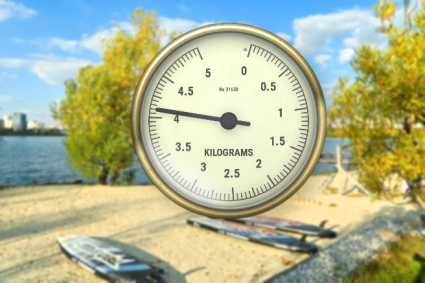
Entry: 4.1 (kg)
